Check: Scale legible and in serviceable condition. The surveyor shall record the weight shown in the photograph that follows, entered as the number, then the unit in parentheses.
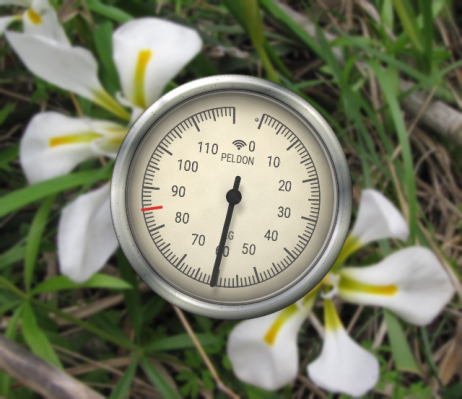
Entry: 61 (kg)
